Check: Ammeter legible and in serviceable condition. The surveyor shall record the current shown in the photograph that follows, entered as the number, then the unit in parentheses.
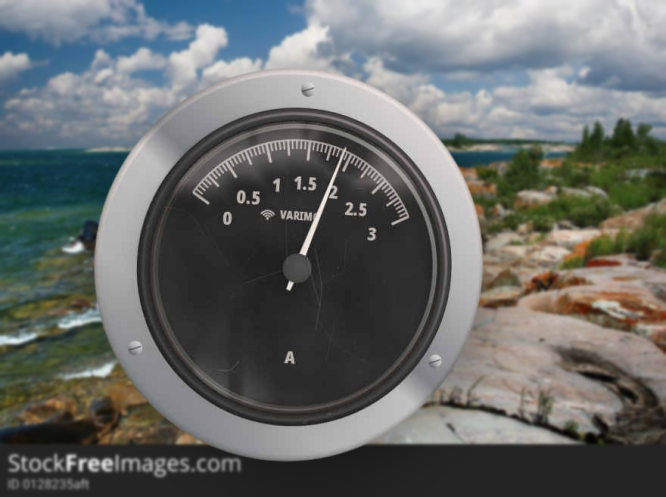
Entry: 1.9 (A)
